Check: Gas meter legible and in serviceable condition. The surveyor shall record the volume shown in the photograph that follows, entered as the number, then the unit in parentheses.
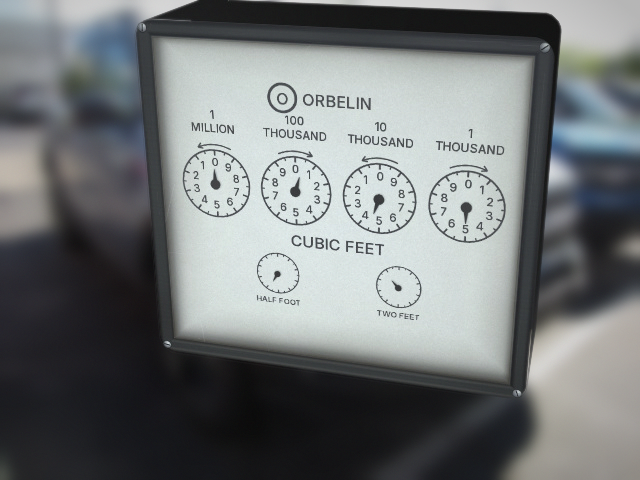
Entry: 4500 (ft³)
